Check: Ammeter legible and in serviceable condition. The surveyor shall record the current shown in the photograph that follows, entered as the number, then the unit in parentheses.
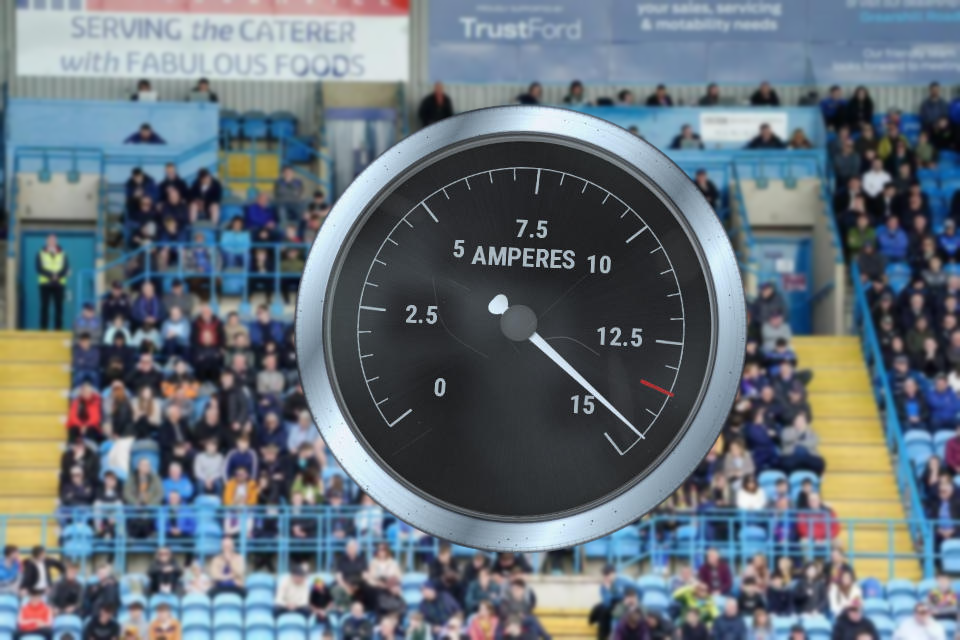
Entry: 14.5 (A)
